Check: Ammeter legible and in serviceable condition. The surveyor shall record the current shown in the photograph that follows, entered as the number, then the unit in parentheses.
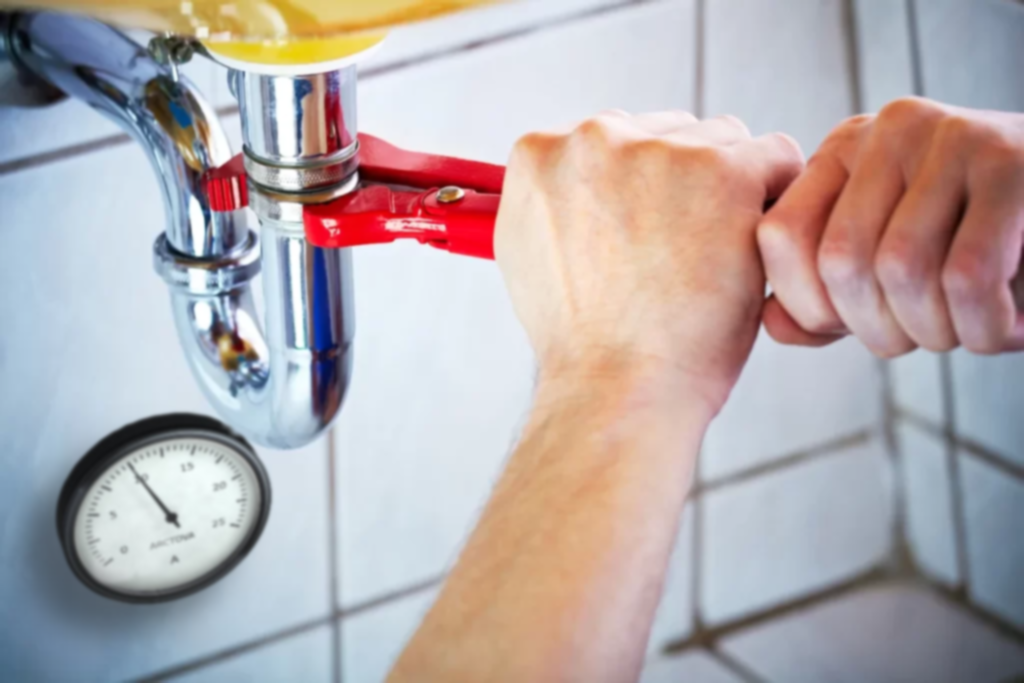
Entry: 10 (A)
